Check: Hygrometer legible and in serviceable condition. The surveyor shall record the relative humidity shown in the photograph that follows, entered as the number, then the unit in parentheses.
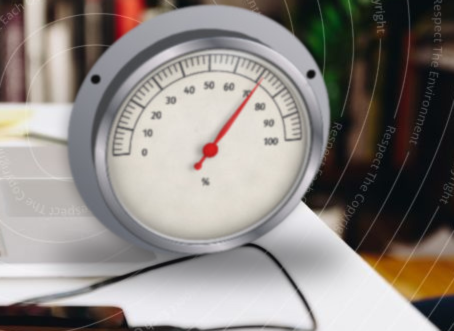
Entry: 70 (%)
